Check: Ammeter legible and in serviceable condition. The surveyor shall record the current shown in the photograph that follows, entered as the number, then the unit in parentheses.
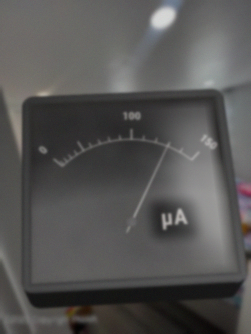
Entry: 130 (µA)
